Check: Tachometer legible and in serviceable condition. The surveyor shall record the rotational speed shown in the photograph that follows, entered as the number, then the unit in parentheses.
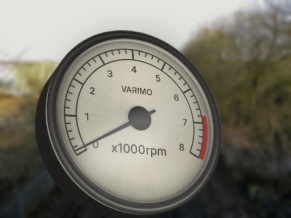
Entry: 100 (rpm)
